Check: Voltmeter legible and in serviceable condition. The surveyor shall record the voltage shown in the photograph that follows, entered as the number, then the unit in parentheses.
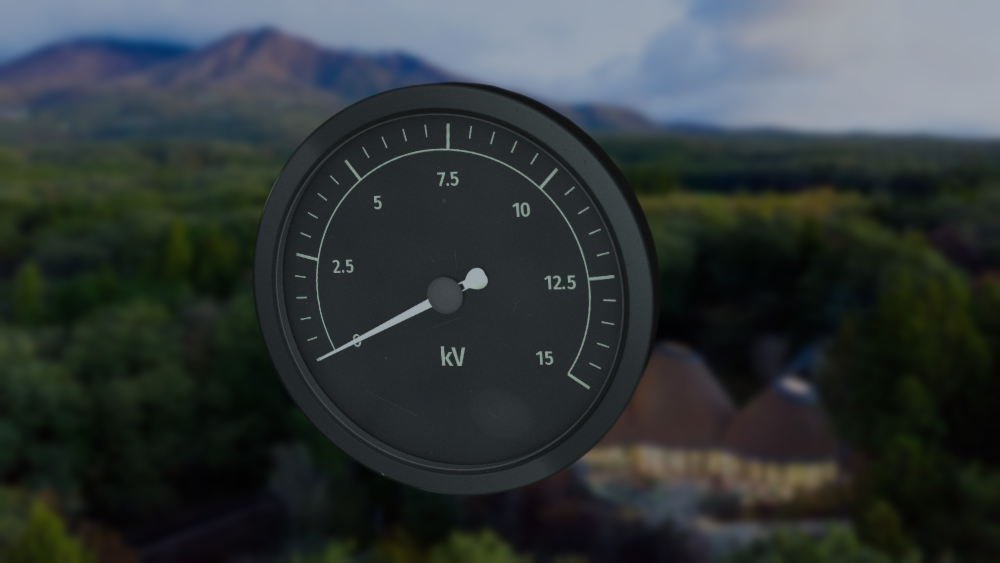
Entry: 0 (kV)
